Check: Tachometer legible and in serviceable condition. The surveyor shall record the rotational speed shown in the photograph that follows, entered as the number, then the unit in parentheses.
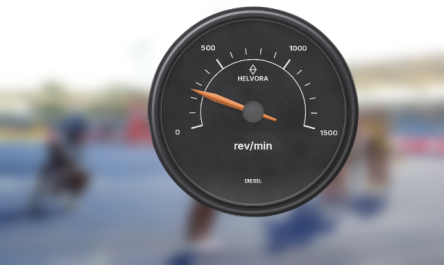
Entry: 250 (rpm)
